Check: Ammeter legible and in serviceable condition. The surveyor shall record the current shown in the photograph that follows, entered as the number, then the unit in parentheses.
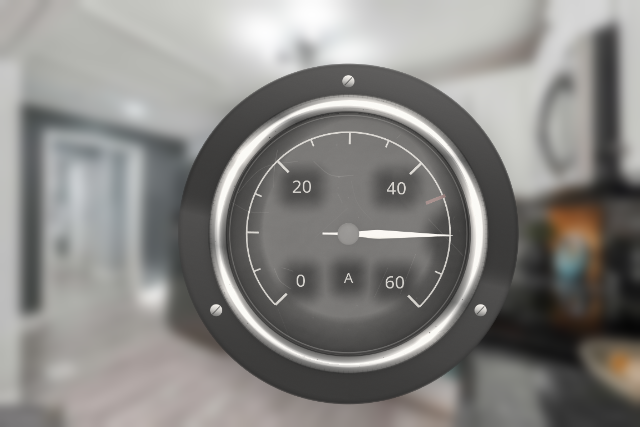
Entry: 50 (A)
